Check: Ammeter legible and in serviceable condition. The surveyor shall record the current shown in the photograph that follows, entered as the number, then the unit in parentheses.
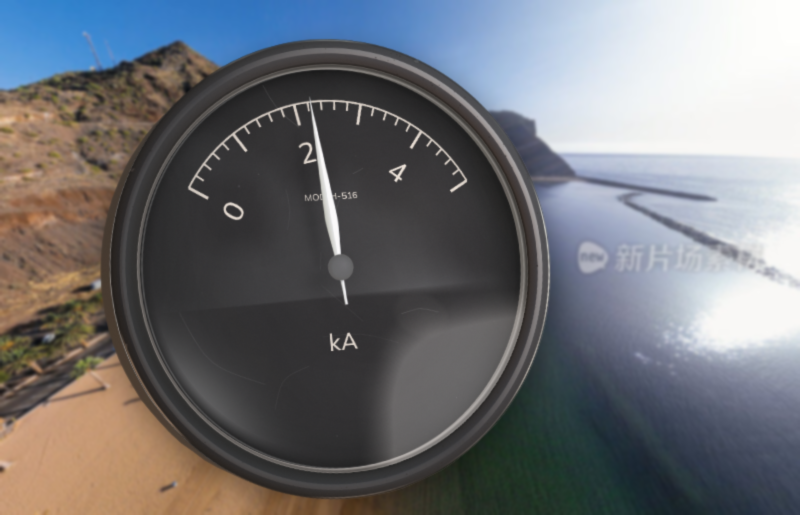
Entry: 2.2 (kA)
